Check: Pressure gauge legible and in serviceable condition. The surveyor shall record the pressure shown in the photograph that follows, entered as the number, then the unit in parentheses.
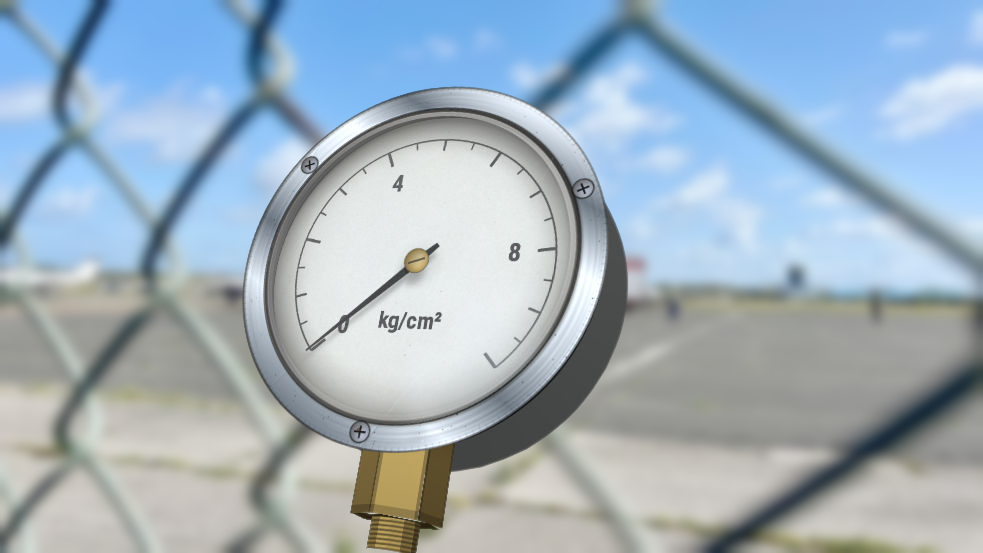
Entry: 0 (kg/cm²)
